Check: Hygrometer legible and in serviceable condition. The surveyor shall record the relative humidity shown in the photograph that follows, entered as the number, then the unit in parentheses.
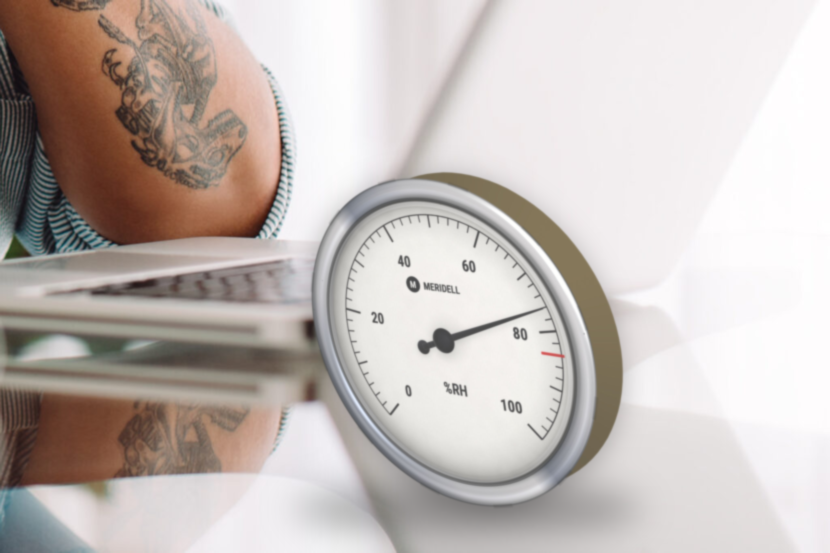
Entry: 76 (%)
